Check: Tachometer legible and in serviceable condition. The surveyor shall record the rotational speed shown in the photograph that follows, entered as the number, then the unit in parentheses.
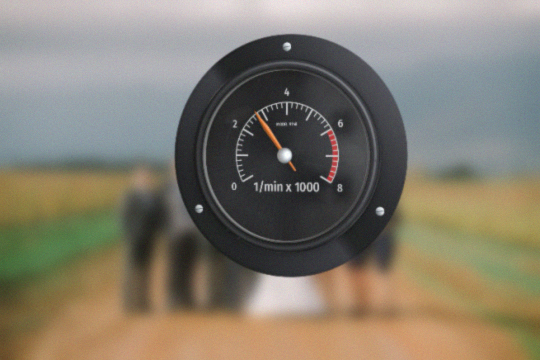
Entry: 2800 (rpm)
